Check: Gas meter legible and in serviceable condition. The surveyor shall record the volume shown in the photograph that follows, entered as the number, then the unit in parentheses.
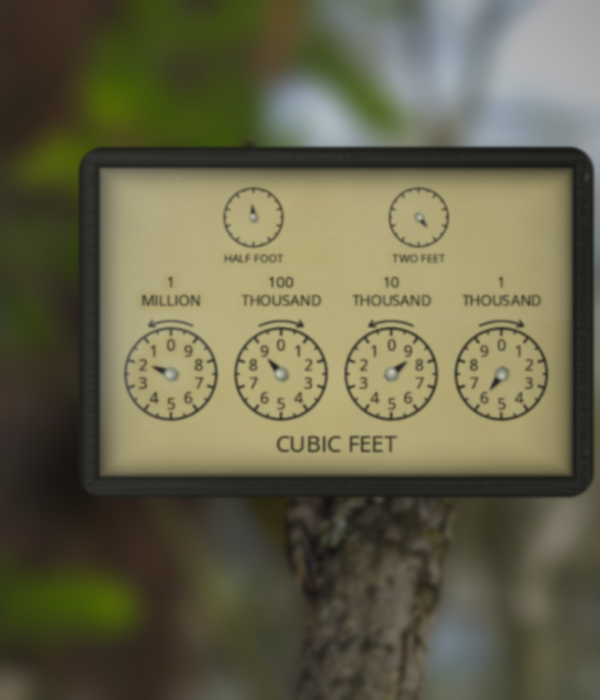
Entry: 188600 (ft³)
